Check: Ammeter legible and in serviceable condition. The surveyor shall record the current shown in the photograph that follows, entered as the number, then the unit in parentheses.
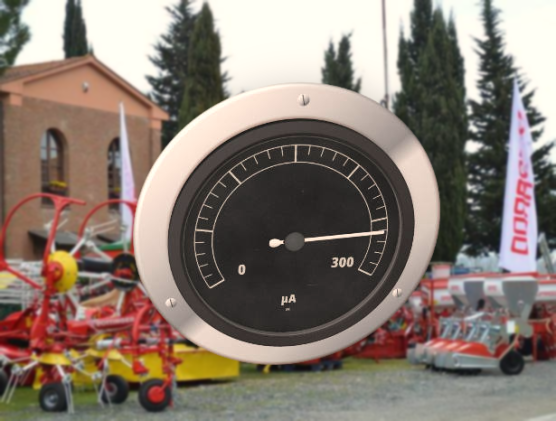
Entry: 260 (µA)
